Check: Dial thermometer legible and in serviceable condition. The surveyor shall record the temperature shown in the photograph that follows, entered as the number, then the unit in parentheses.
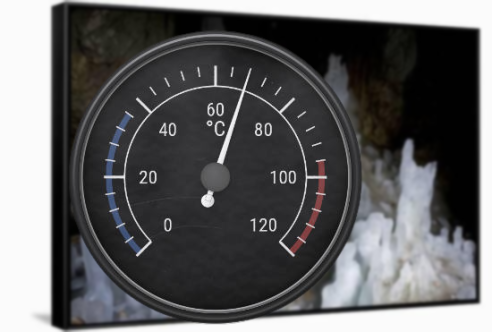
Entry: 68 (°C)
